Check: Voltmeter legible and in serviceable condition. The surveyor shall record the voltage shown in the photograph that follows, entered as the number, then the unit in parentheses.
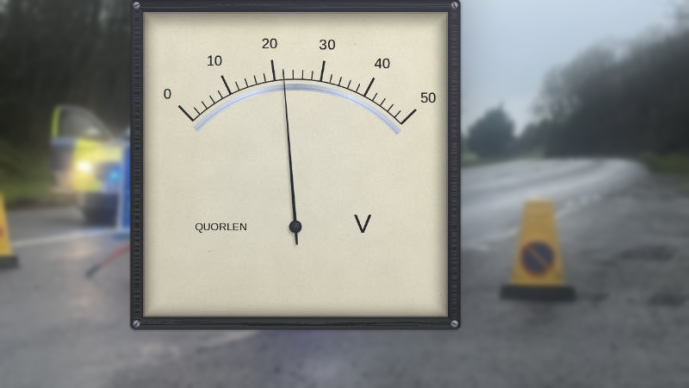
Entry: 22 (V)
